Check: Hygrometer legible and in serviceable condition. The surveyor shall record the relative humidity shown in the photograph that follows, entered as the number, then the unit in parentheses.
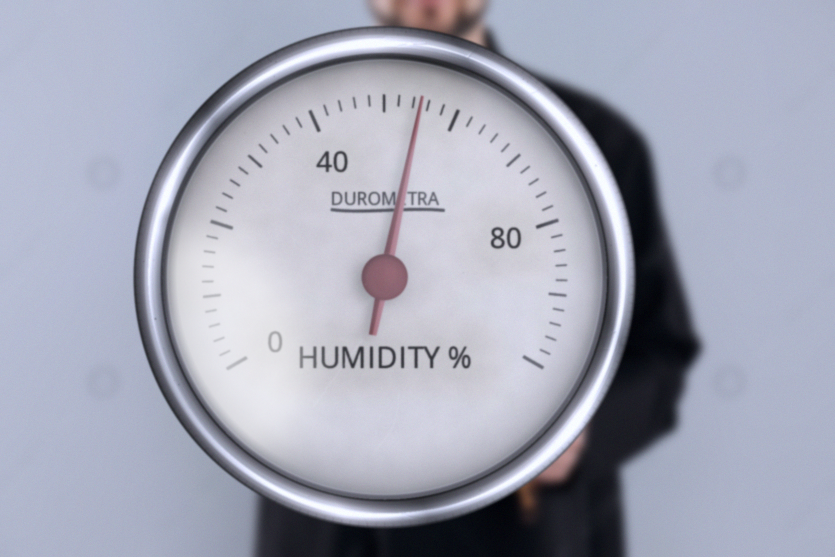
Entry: 55 (%)
